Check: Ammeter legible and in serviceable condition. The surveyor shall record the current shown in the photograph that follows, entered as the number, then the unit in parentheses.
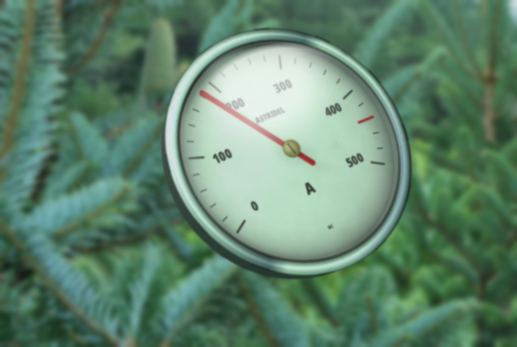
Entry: 180 (A)
